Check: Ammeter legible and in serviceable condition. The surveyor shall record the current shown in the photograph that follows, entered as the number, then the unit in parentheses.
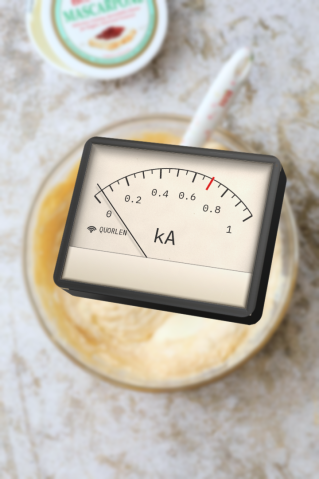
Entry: 0.05 (kA)
